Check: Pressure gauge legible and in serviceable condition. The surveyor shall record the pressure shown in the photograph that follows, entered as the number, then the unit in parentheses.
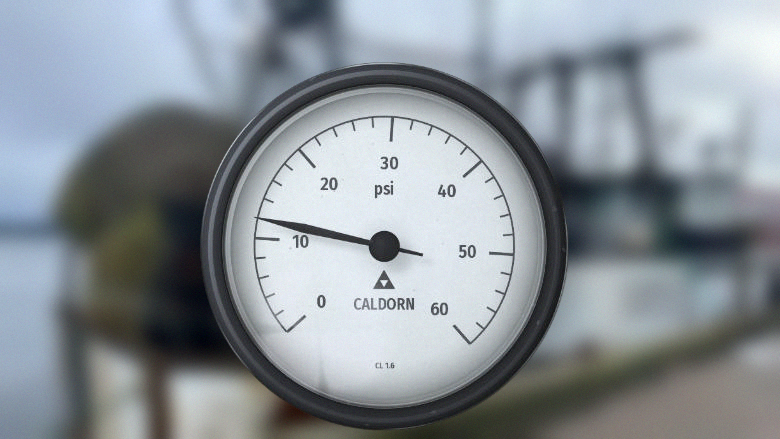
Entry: 12 (psi)
